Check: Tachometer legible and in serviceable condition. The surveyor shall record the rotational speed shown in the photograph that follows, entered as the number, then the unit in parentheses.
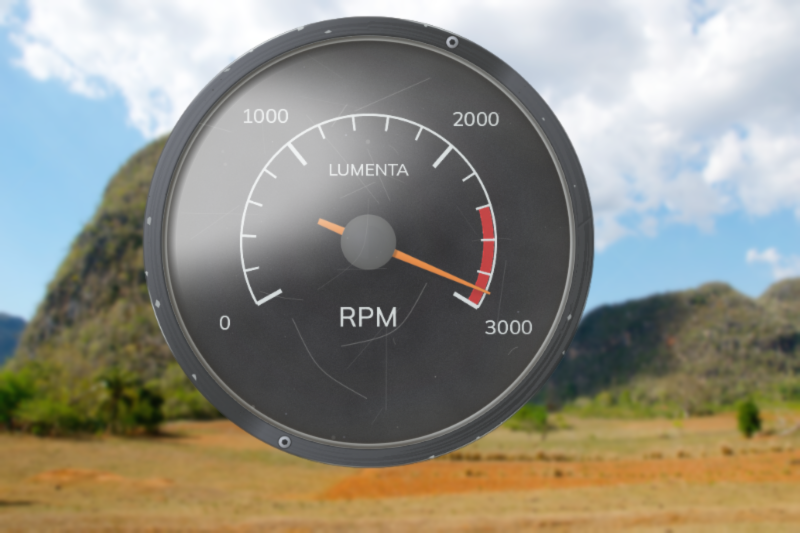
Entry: 2900 (rpm)
